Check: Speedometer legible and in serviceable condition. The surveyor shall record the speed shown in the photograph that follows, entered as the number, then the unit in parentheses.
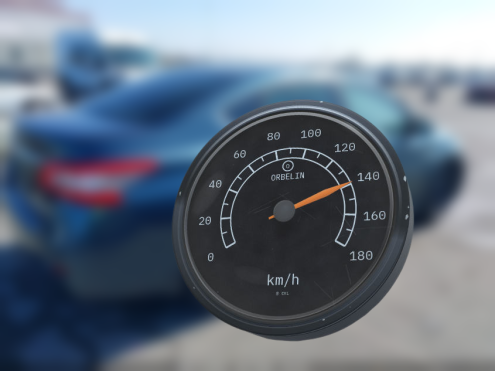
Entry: 140 (km/h)
